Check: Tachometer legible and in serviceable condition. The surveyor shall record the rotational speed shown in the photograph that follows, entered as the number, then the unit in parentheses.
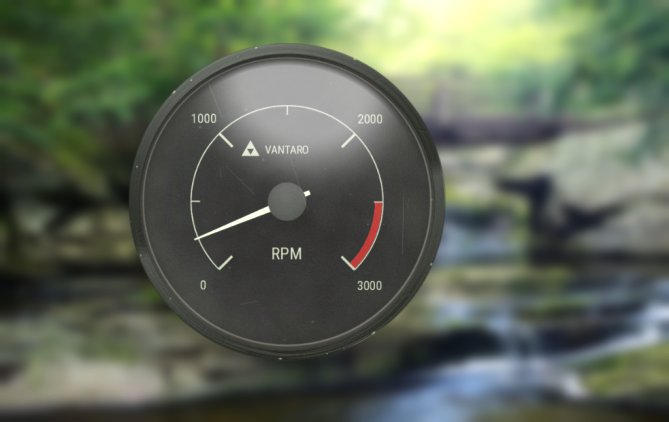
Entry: 250 (rpm)
